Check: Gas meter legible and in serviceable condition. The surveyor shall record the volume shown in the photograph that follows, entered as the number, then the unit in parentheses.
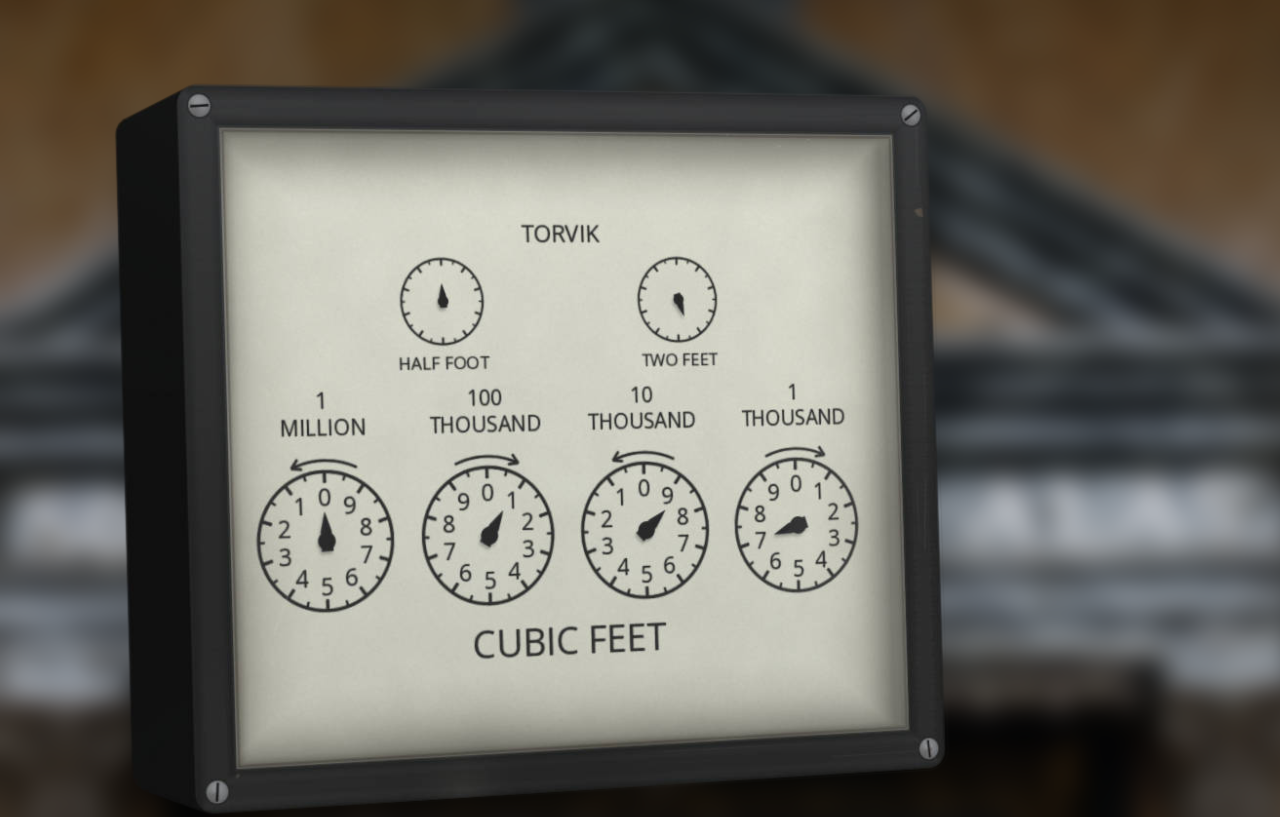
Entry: 8700 (ft³)
